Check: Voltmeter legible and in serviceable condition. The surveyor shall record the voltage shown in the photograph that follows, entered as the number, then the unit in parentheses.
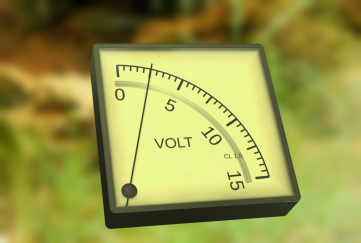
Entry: 2.5 (V)
